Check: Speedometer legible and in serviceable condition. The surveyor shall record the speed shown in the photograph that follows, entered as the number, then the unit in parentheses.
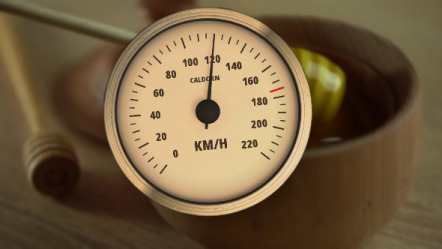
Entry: 120 (km/h)
